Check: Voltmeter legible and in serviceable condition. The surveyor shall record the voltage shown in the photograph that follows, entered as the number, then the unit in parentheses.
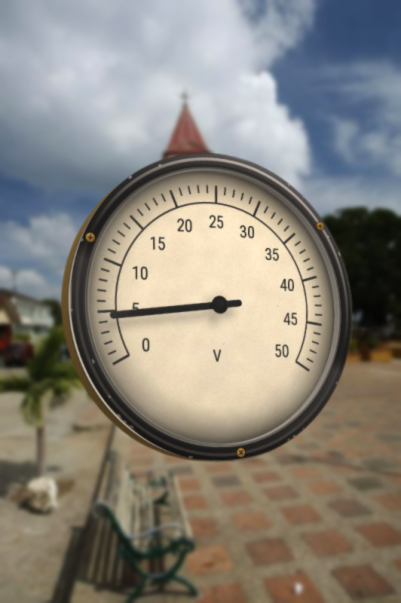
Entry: 4.5 (V)
